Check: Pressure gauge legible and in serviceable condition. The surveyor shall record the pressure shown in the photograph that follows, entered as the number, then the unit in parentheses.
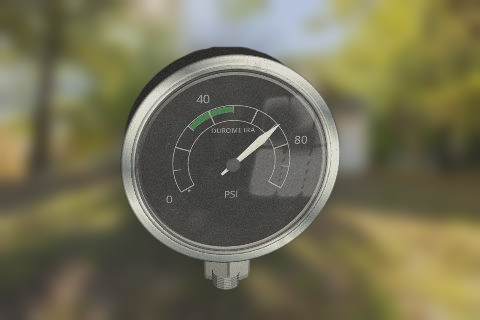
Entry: 70 (psi)
